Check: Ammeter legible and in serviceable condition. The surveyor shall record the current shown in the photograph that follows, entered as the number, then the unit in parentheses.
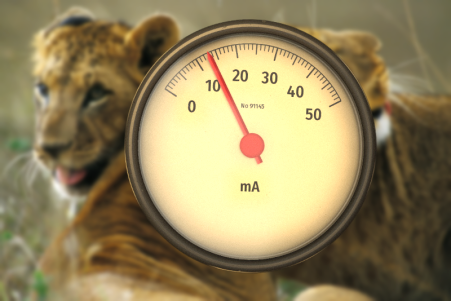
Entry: 13 (mA)
